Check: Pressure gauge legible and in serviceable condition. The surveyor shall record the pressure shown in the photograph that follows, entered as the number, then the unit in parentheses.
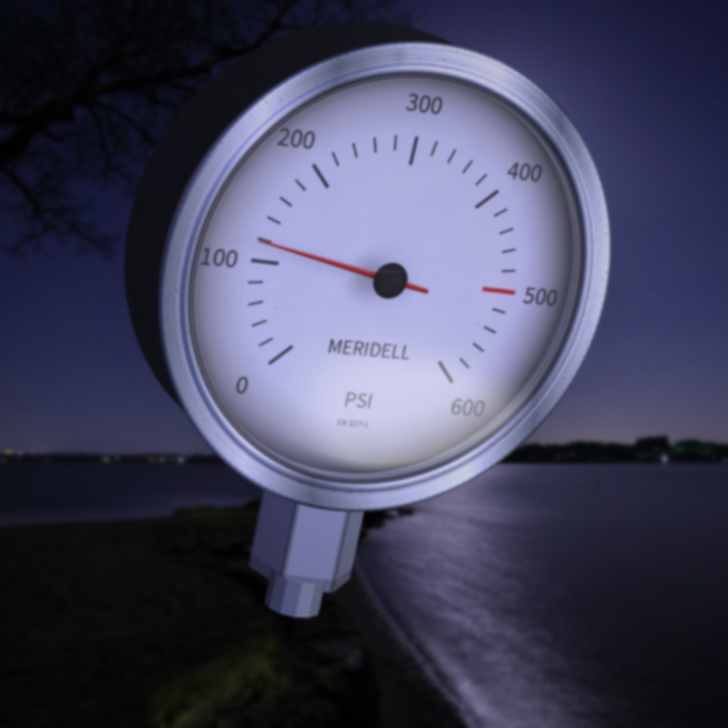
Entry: 120 (psi)
